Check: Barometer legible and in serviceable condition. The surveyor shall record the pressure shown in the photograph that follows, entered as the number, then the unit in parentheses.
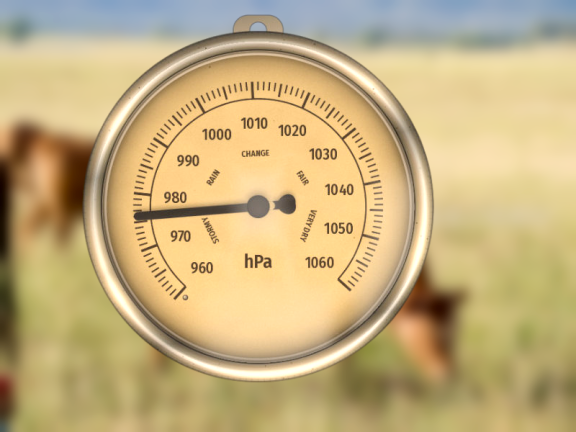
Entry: 976 (hPa)
